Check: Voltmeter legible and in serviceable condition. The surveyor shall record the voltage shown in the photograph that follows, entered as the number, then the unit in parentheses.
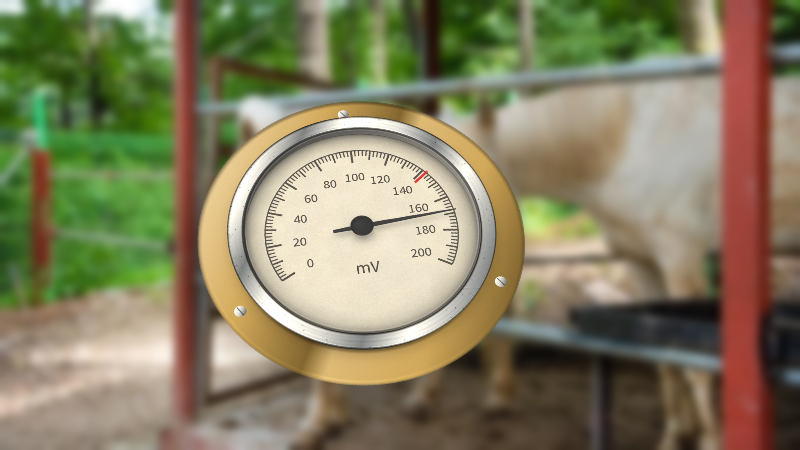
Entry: 170 (mV)
